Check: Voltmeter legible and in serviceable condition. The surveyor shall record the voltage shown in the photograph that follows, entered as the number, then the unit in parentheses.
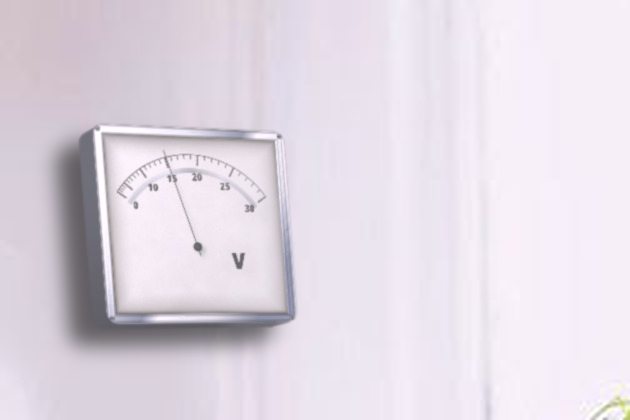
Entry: 15 (V)
